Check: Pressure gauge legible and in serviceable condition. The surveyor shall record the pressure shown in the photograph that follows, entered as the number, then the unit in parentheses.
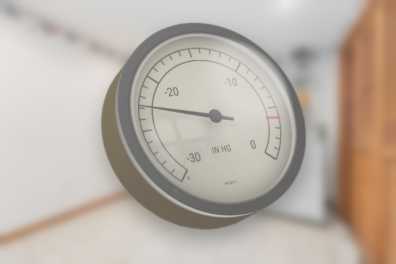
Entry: -23 (inHg)
